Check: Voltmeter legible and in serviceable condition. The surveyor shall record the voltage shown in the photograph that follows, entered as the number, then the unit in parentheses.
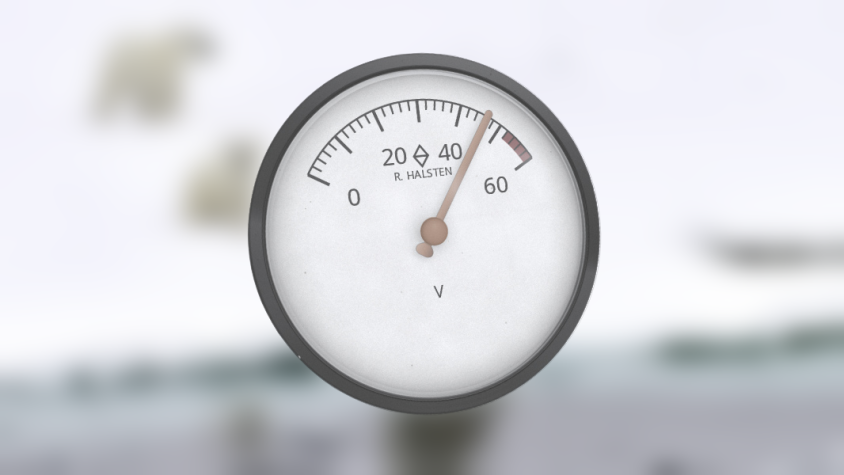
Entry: 46 (V)
